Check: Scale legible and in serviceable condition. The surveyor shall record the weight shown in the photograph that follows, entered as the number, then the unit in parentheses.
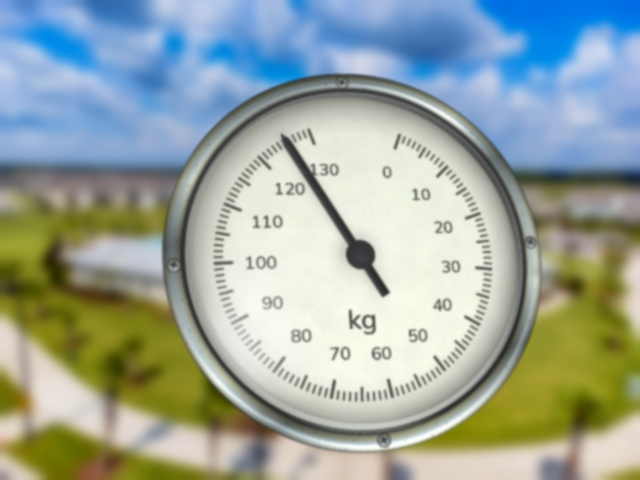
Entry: 125 (kg)
